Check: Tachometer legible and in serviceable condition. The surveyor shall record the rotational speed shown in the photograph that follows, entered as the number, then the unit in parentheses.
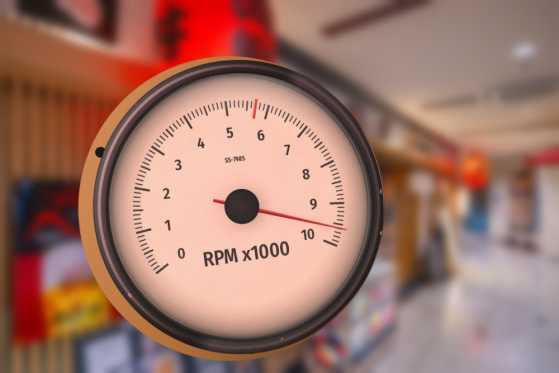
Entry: 9600 (rpm)
